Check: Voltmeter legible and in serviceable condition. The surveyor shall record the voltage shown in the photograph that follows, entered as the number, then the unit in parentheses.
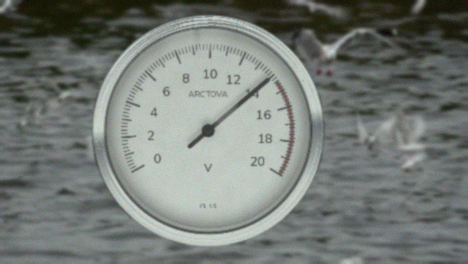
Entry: 14 (V)
